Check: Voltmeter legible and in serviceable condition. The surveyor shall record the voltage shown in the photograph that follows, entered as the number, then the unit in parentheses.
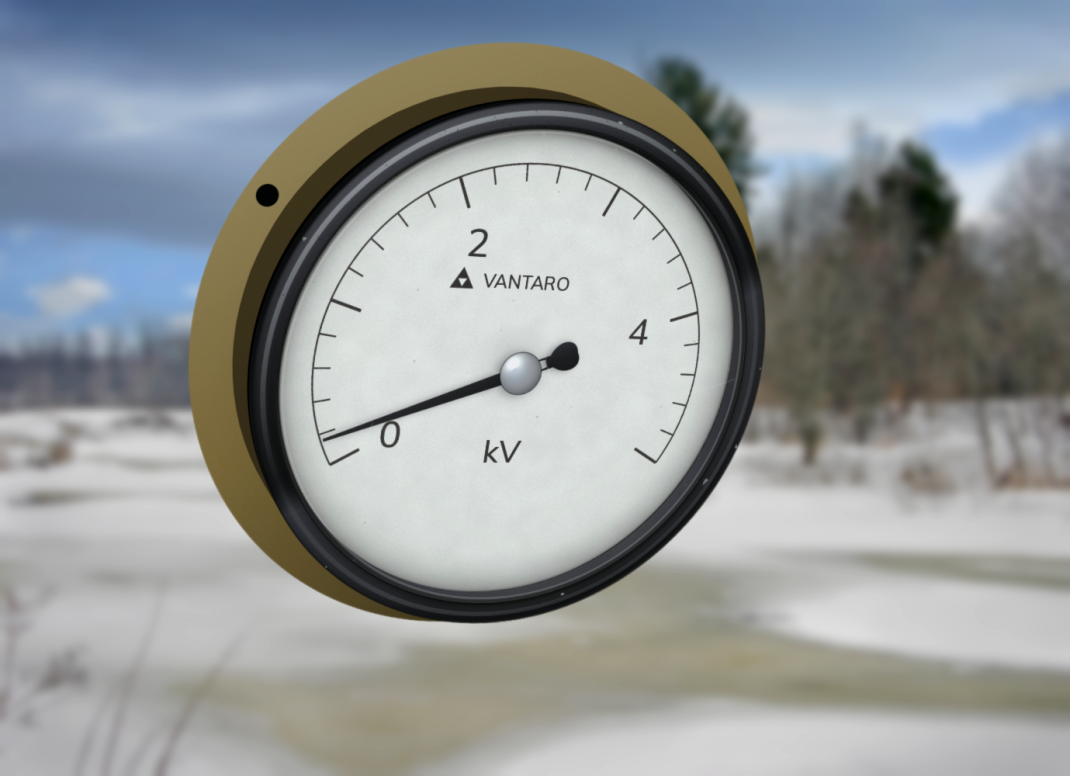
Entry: 0.2 (kV)
